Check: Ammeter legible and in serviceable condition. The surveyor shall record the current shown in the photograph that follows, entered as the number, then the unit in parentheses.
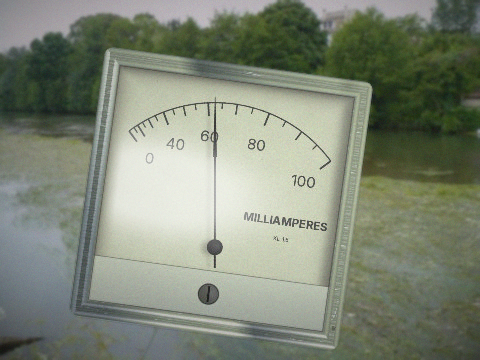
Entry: 62.5 (mA)
